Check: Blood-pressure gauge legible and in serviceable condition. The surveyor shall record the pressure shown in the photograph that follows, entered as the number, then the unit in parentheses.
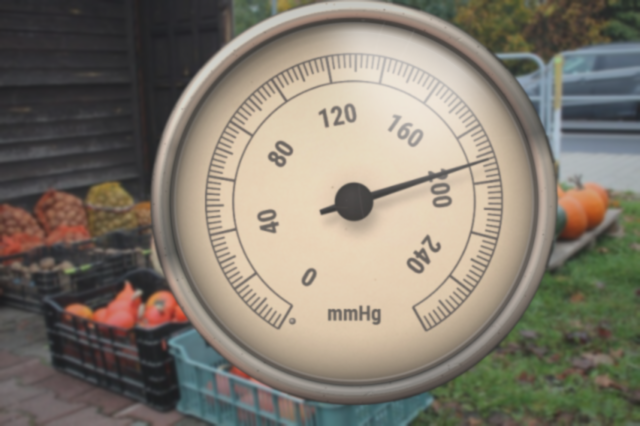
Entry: 192 (mmHg)
